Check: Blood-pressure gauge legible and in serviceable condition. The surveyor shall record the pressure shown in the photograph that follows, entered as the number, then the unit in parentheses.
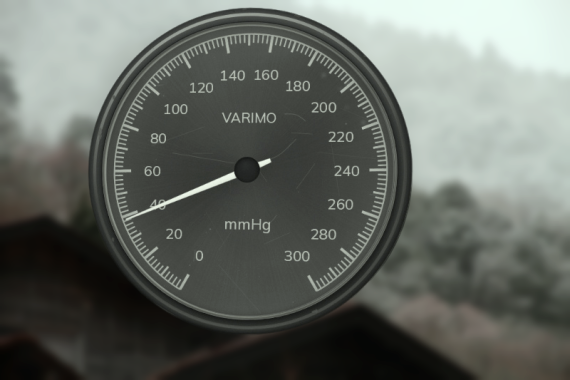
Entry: 38 (mmHg)
